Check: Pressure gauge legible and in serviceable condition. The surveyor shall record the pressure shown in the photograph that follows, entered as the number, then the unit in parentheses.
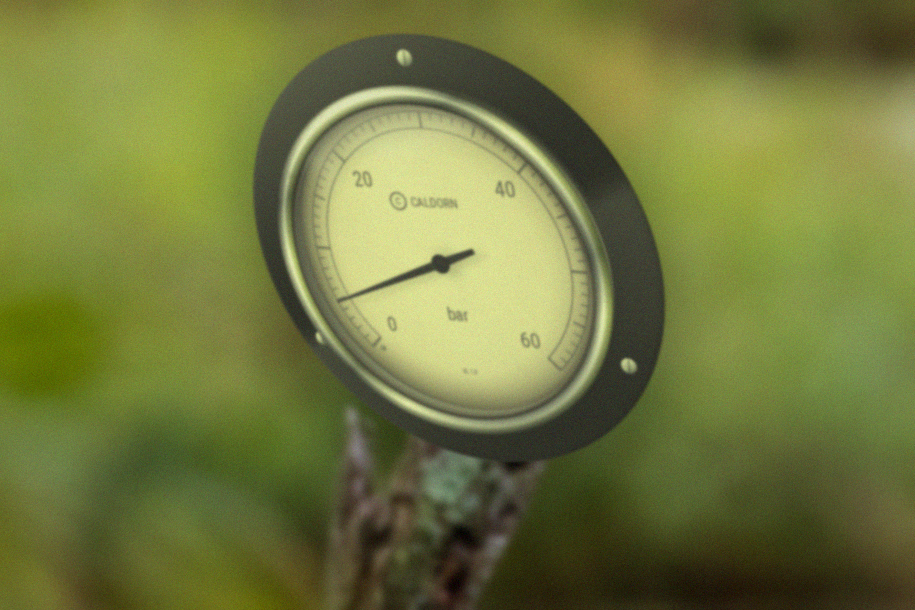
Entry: 5 (bar)
